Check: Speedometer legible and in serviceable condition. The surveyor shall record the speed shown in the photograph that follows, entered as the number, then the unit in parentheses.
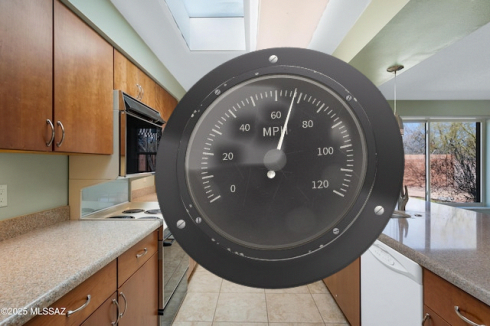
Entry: 68 (mph)
